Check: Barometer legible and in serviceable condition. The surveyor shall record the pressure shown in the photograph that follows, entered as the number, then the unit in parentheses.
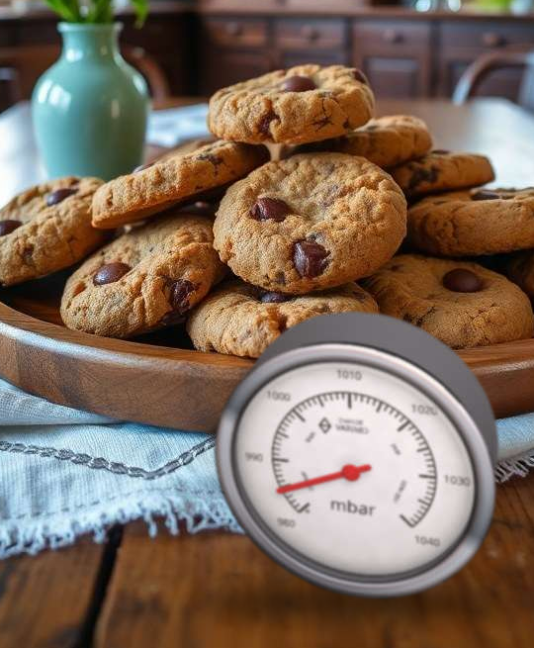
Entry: 985 (mbar)
